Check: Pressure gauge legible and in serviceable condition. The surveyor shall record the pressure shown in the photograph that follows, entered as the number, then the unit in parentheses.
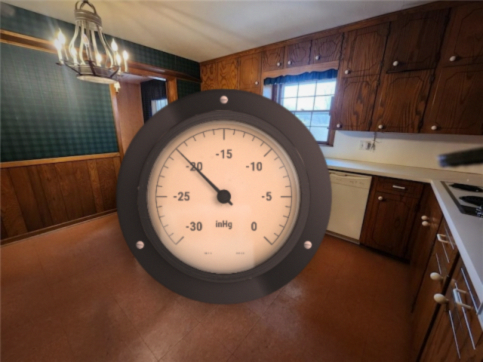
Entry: -20 (inHg)
